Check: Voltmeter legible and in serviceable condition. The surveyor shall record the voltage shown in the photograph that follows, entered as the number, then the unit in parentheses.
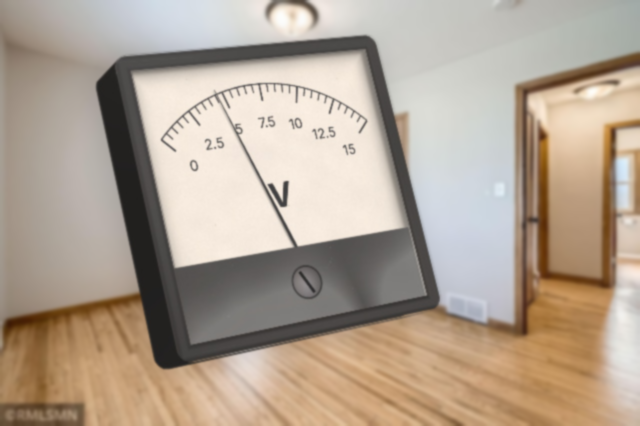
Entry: 4.5 (V)
